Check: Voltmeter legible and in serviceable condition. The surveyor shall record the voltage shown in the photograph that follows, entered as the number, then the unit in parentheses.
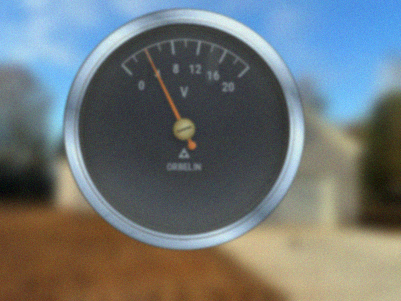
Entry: 4 (V)
